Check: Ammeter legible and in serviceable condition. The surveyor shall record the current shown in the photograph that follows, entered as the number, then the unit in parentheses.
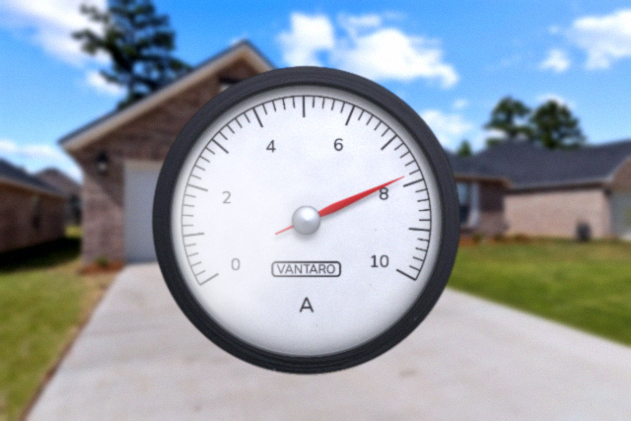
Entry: 7.8 (A)
